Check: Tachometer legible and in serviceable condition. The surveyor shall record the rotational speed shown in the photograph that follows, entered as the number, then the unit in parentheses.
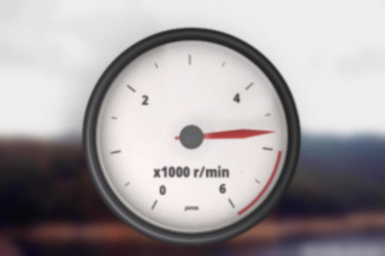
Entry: 4750 (rpm)
